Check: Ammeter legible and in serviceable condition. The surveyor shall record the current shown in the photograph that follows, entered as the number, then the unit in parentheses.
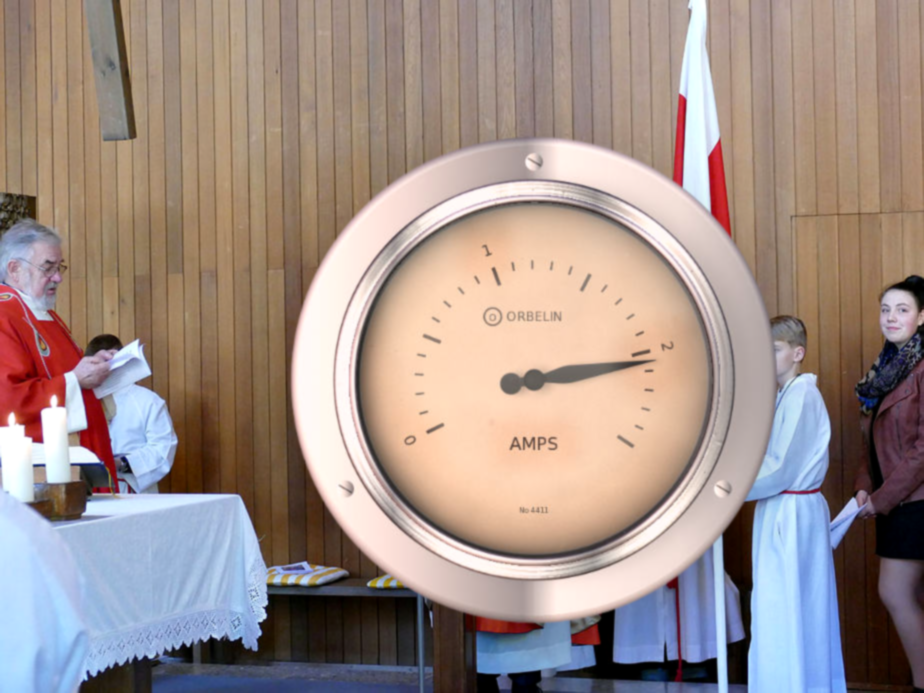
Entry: 2.05 (A)
